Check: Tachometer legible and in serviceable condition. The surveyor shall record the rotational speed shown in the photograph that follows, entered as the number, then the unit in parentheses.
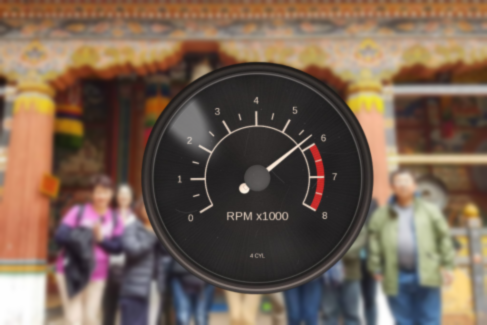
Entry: 5750 (rpm)
